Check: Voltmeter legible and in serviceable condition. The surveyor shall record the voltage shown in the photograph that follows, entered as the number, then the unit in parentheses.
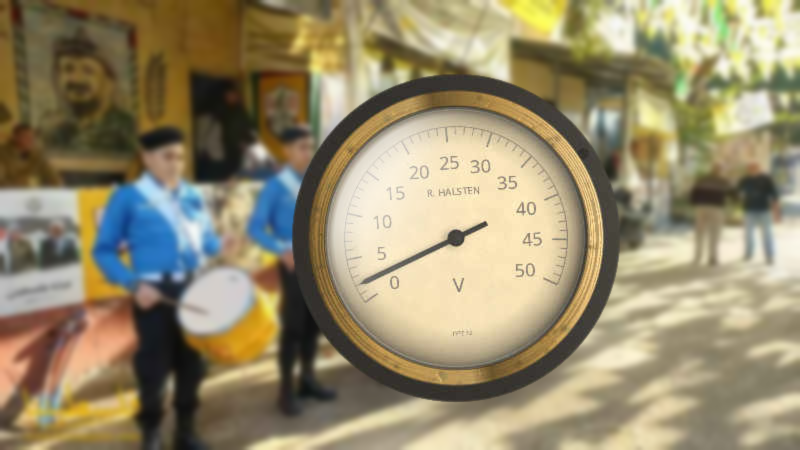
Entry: 2 (V)
